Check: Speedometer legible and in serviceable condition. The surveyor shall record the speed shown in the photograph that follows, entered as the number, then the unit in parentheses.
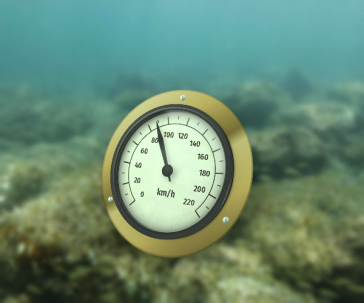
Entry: 90 (km/h)
